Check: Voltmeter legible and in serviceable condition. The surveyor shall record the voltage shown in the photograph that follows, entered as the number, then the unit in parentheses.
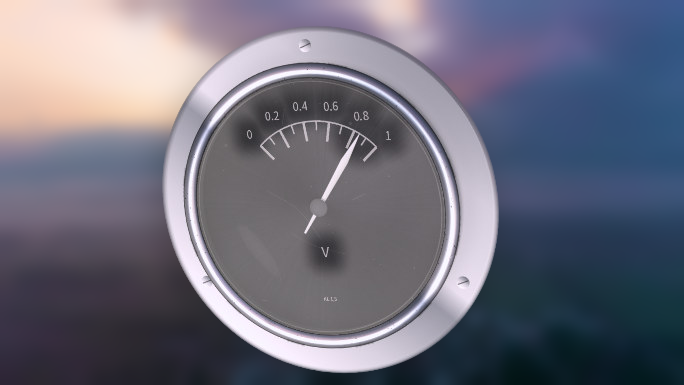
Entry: 0.85 (V)
